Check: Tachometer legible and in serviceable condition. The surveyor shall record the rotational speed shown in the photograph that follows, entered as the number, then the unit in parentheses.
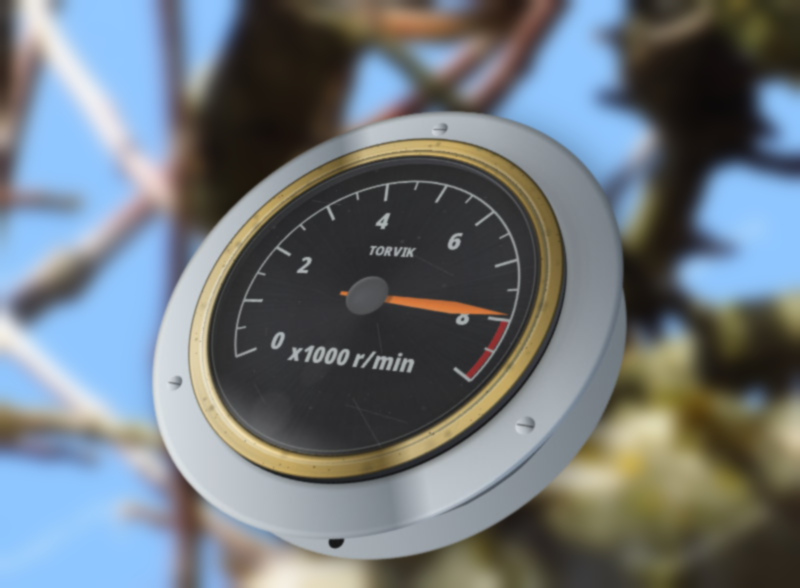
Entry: 8000 (rpm)
